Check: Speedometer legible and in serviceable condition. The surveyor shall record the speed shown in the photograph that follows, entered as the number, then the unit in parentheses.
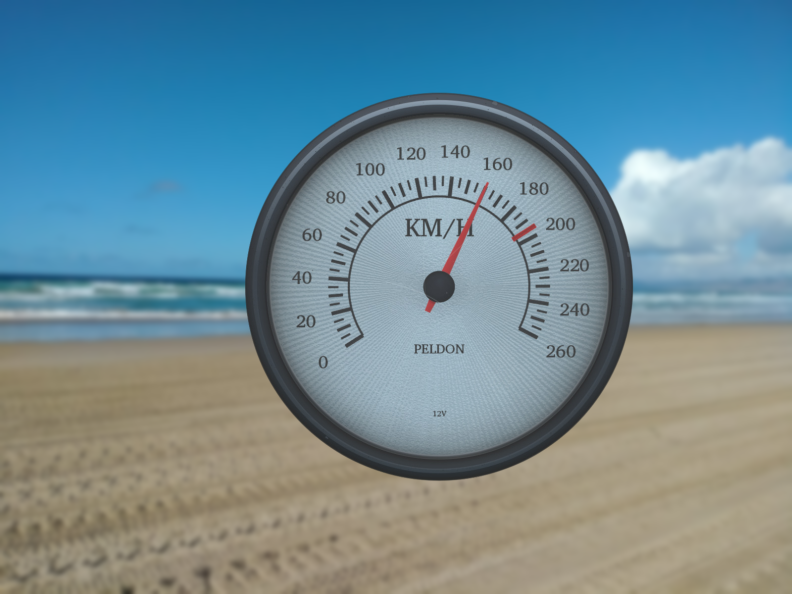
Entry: 160 (km/h)
